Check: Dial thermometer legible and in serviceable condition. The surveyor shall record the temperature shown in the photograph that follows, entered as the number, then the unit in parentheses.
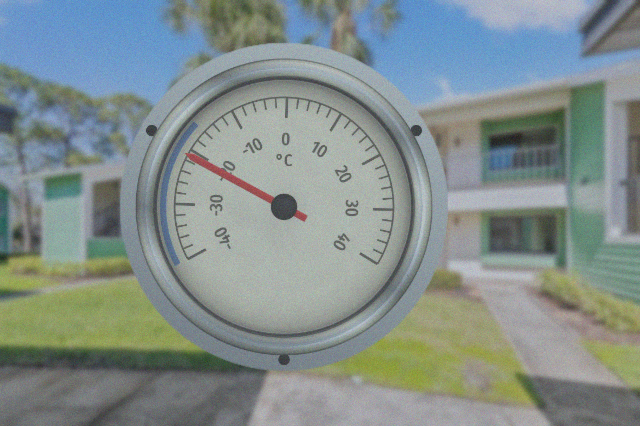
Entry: -21 (°C)
